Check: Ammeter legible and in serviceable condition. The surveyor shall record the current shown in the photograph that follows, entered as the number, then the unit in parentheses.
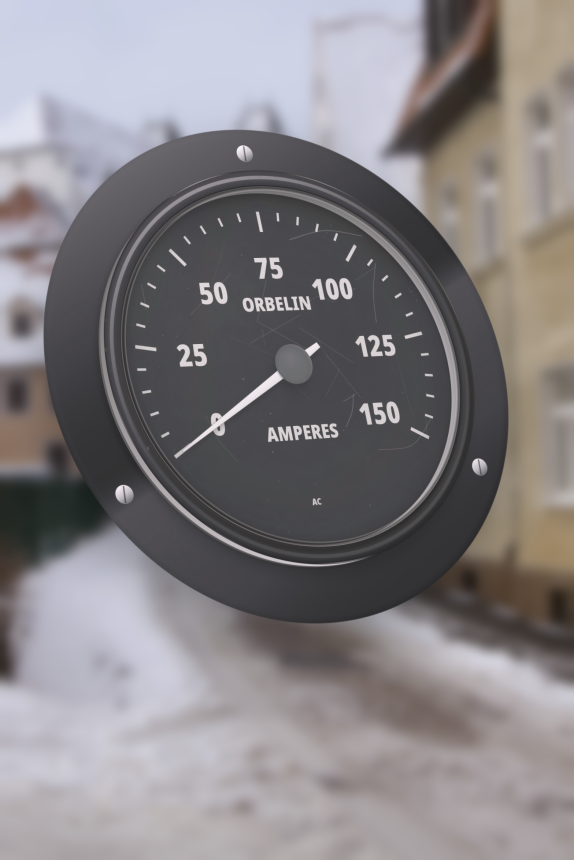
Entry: 0 (A)
